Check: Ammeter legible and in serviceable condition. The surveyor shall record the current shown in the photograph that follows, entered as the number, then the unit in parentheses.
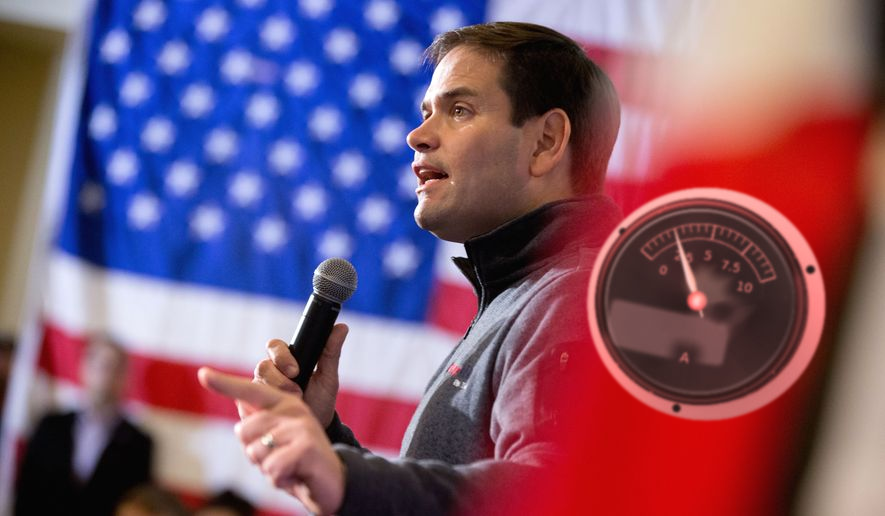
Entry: 2.5 (A)
